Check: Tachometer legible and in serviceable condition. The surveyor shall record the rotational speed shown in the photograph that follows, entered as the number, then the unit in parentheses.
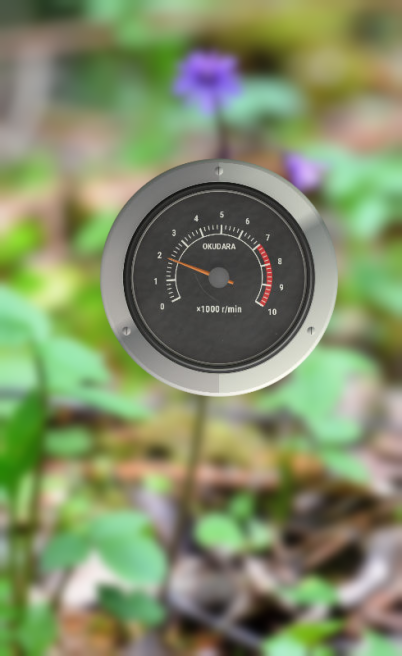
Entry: 2000 (rpm)
